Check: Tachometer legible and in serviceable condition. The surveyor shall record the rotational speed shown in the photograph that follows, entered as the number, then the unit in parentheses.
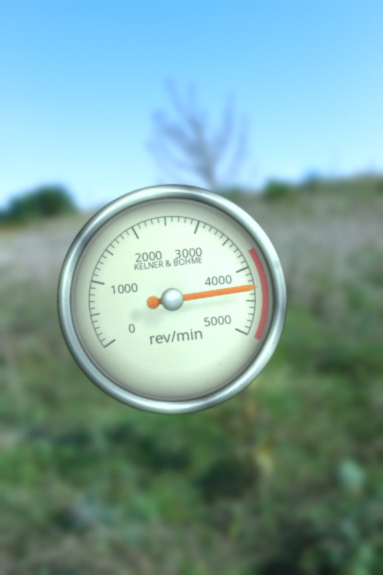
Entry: 4300 (rpm)
